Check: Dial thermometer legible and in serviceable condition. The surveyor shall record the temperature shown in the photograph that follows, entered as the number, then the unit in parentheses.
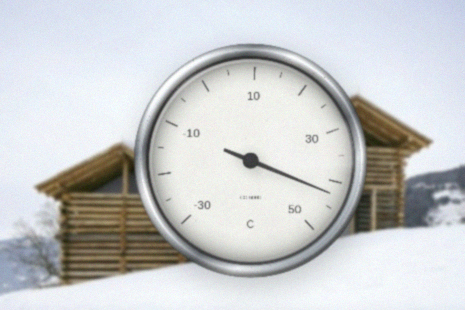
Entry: 42.5 (°C)
